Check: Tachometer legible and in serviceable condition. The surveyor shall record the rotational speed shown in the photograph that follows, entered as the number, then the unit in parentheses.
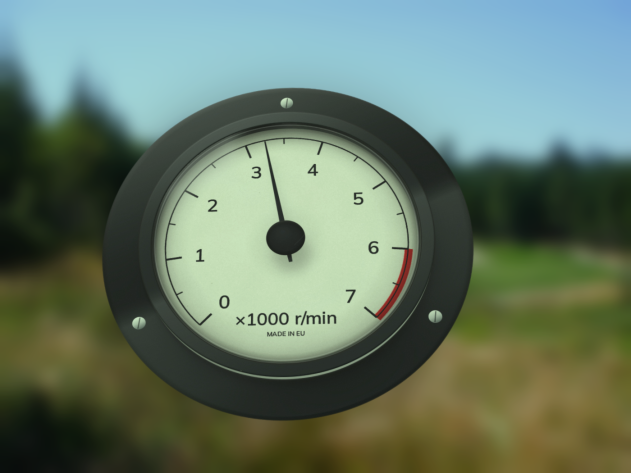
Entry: 3250 (rpm)
